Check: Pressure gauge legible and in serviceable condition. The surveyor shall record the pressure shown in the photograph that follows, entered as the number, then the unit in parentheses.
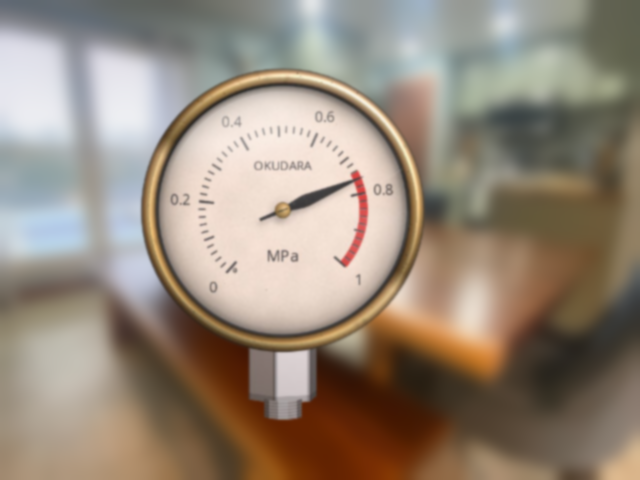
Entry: 0.76 (MPa)
